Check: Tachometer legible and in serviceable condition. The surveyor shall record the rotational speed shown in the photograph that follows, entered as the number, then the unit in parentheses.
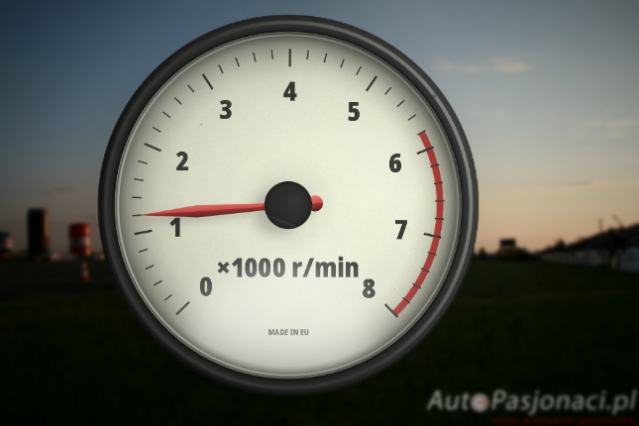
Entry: 1200 (rpm)
